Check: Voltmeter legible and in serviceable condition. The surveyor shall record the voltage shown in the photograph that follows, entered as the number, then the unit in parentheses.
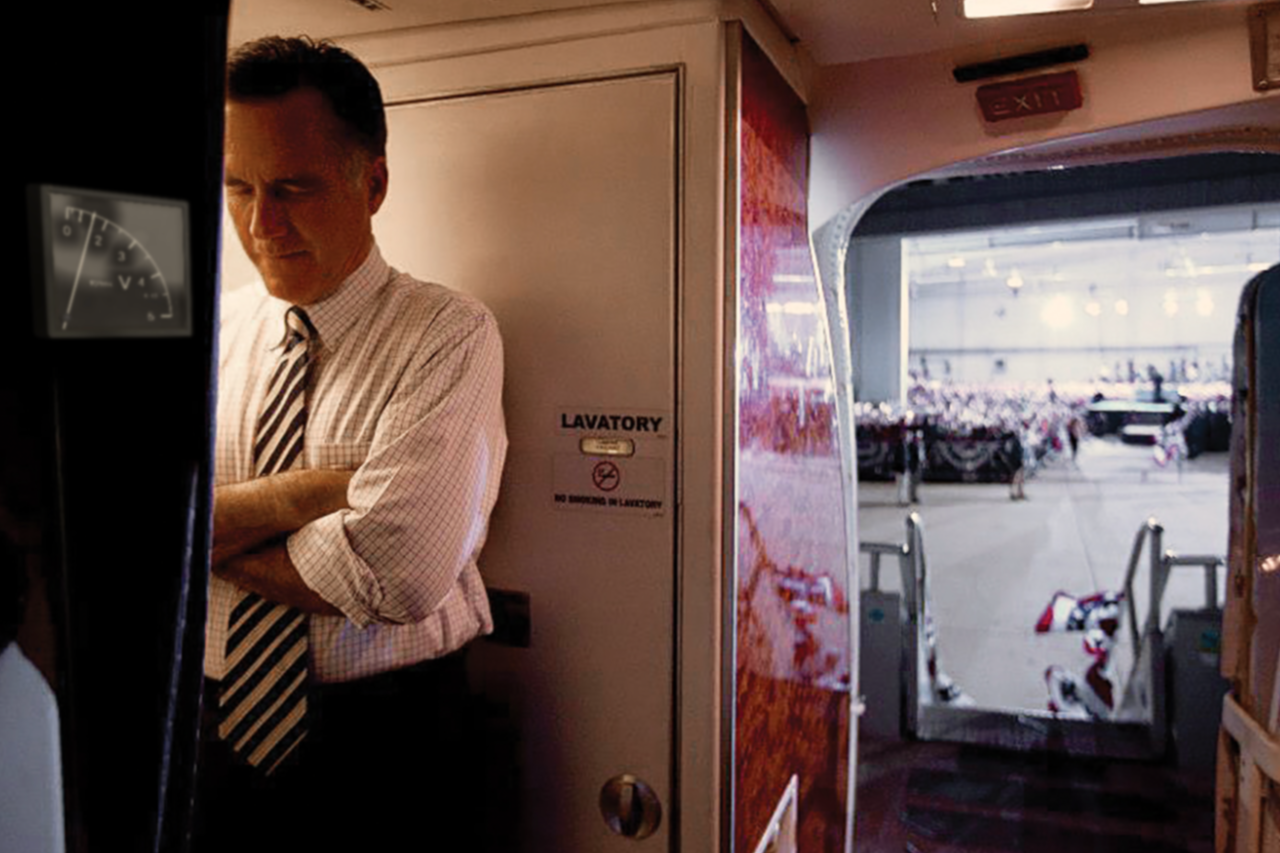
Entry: 1.5 (V)
